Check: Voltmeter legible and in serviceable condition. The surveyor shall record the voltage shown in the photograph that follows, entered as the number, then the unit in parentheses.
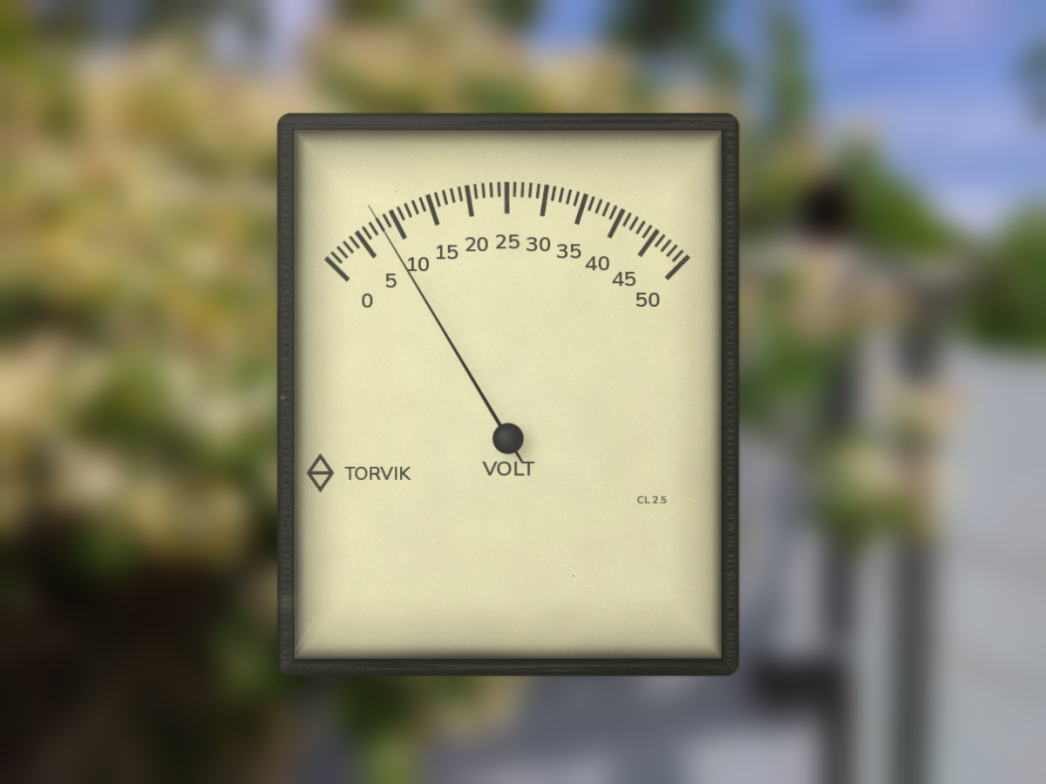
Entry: 8 (V)
